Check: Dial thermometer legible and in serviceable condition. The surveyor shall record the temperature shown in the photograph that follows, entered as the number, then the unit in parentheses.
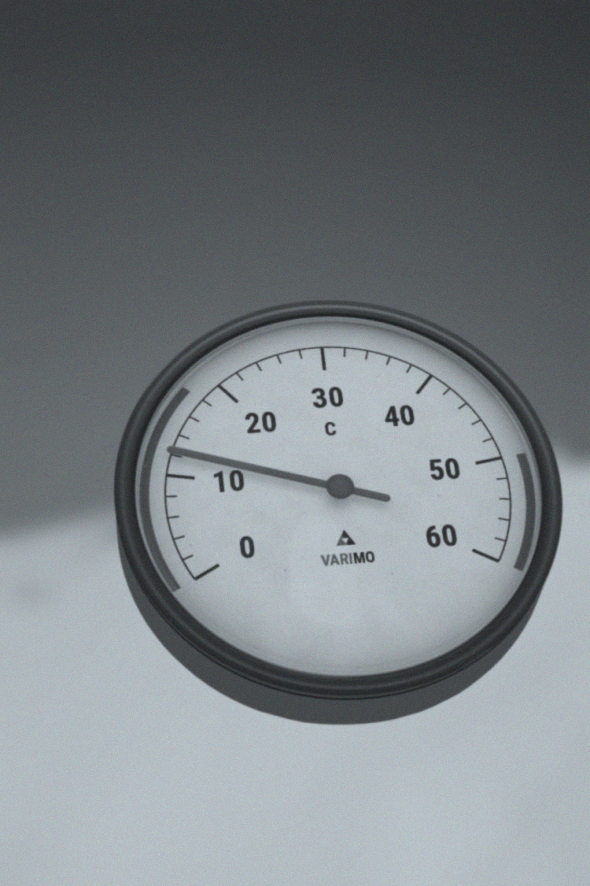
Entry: 12 (°C)
